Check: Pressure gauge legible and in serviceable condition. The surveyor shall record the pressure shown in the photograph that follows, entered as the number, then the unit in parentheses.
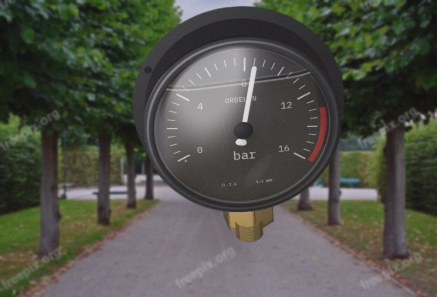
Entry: 8.5 (bar)
